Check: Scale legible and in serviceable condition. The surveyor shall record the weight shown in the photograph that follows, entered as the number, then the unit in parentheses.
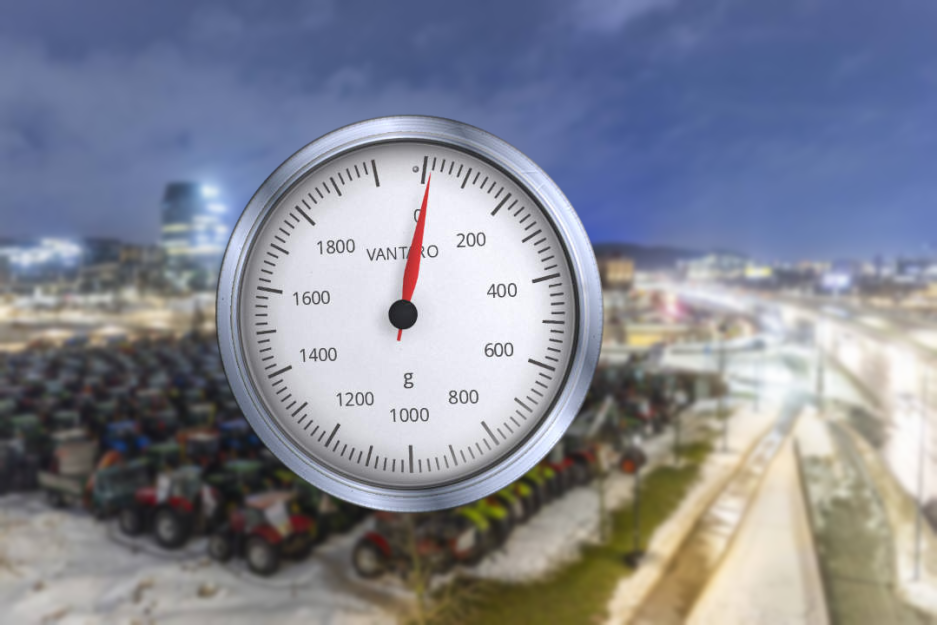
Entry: 20 (g)
